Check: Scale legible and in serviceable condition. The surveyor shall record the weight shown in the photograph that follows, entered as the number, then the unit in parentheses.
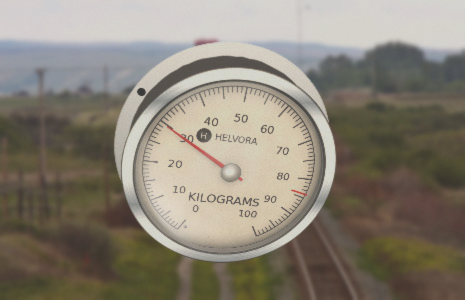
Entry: 30 (kg)
